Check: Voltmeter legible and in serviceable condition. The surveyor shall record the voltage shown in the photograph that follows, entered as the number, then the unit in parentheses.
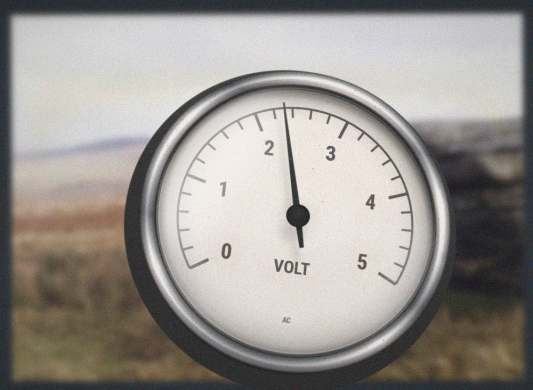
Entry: 2.3 (V)
